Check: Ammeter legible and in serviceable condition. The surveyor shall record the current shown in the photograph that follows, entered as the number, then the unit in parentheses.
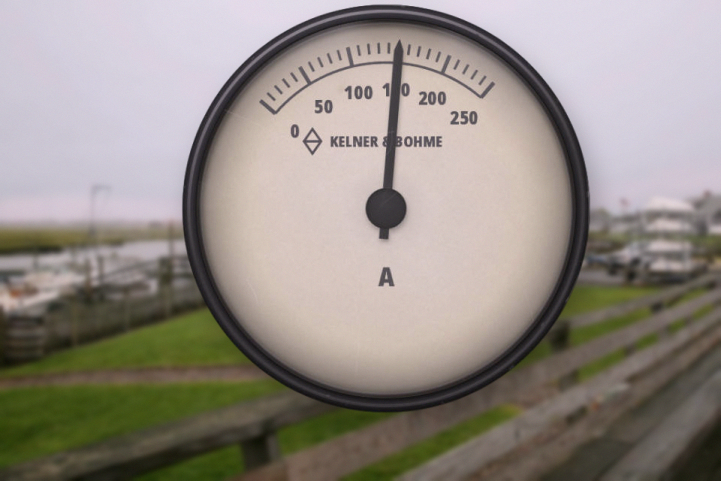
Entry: 150 (A)
